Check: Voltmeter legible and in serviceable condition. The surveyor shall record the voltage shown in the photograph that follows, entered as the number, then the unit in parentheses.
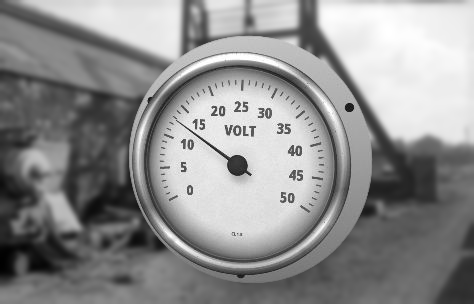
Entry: 13 (V)
